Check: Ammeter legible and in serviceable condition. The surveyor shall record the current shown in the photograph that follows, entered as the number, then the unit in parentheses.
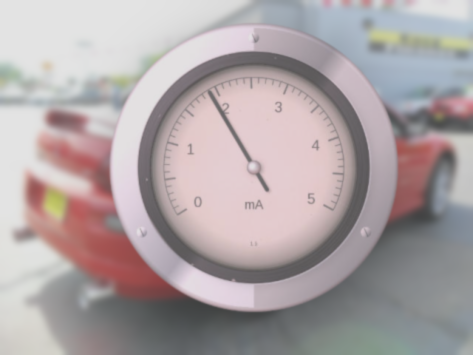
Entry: 1.9 (mA)
